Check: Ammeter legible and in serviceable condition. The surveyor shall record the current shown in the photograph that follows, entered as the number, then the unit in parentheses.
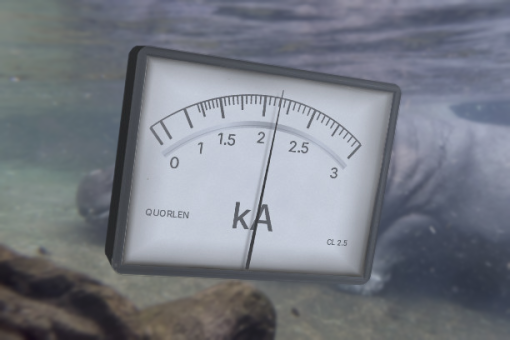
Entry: 2.15 (kA)
